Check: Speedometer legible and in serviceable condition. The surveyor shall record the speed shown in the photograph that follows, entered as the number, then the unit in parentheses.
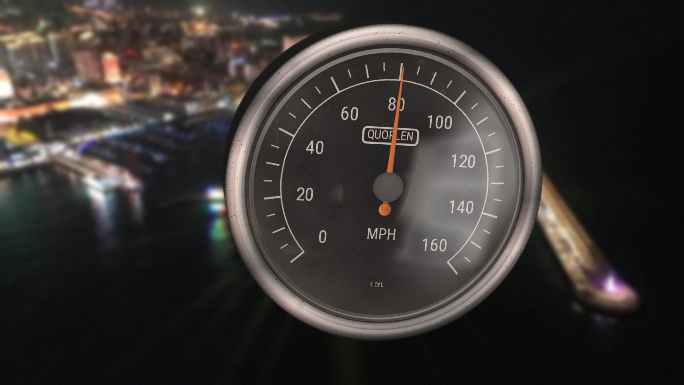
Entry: 80 (mph)
